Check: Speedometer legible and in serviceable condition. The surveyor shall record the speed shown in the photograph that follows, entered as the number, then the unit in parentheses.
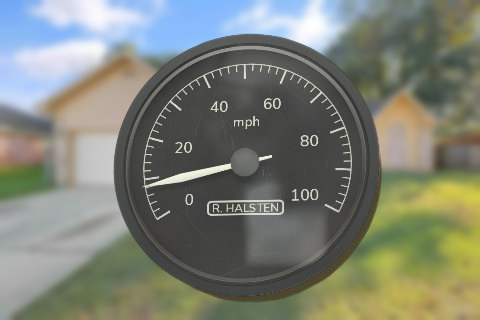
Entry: 8 (mph)
